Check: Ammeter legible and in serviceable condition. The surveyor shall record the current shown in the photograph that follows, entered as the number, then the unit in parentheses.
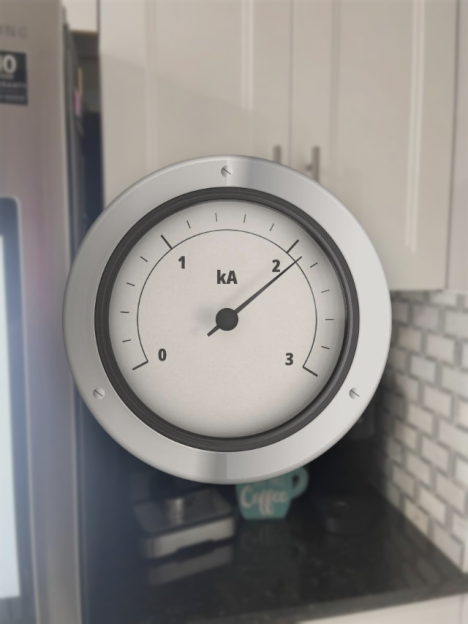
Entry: 2.1 (kA)
